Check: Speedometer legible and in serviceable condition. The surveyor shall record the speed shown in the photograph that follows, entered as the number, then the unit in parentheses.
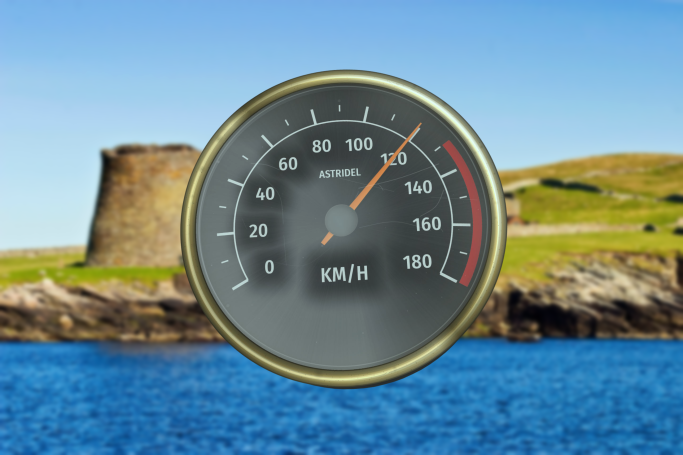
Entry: 120 (km/h)
